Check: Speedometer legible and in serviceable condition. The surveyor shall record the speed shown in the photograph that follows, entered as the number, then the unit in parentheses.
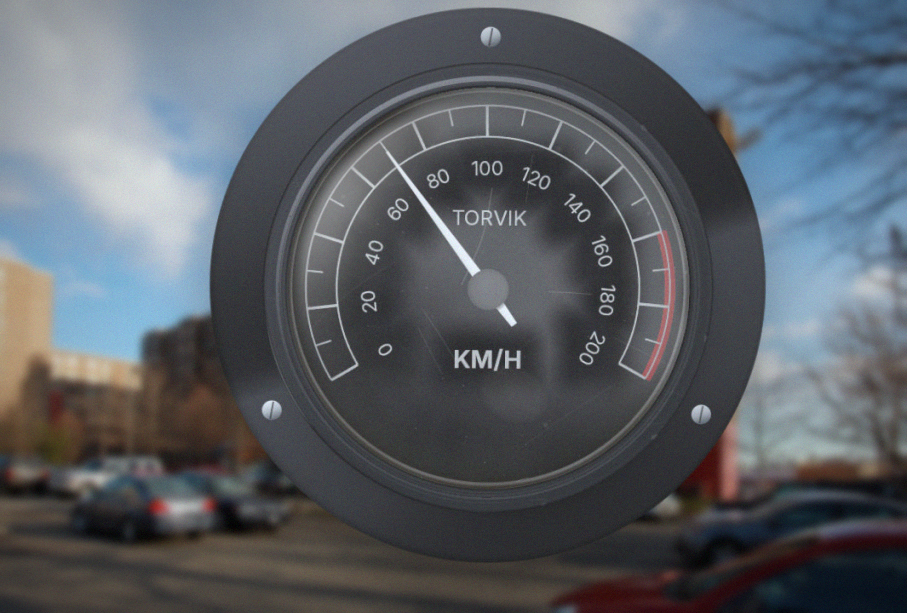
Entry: 70 (km/h)
